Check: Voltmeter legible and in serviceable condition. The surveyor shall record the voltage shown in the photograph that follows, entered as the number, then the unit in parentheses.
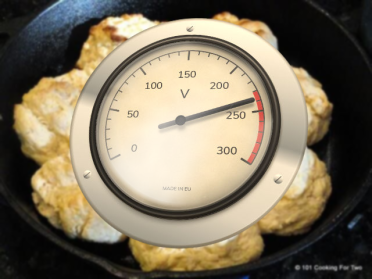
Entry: 240 (V)
